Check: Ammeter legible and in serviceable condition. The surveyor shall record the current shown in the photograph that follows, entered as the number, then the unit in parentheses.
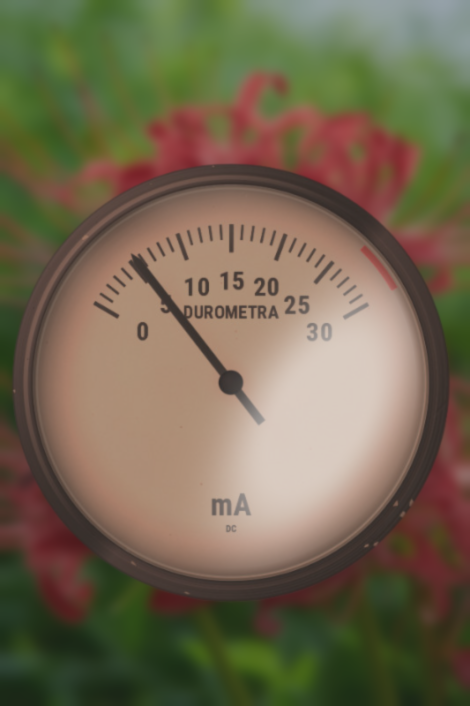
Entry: 5.5 (mA)
